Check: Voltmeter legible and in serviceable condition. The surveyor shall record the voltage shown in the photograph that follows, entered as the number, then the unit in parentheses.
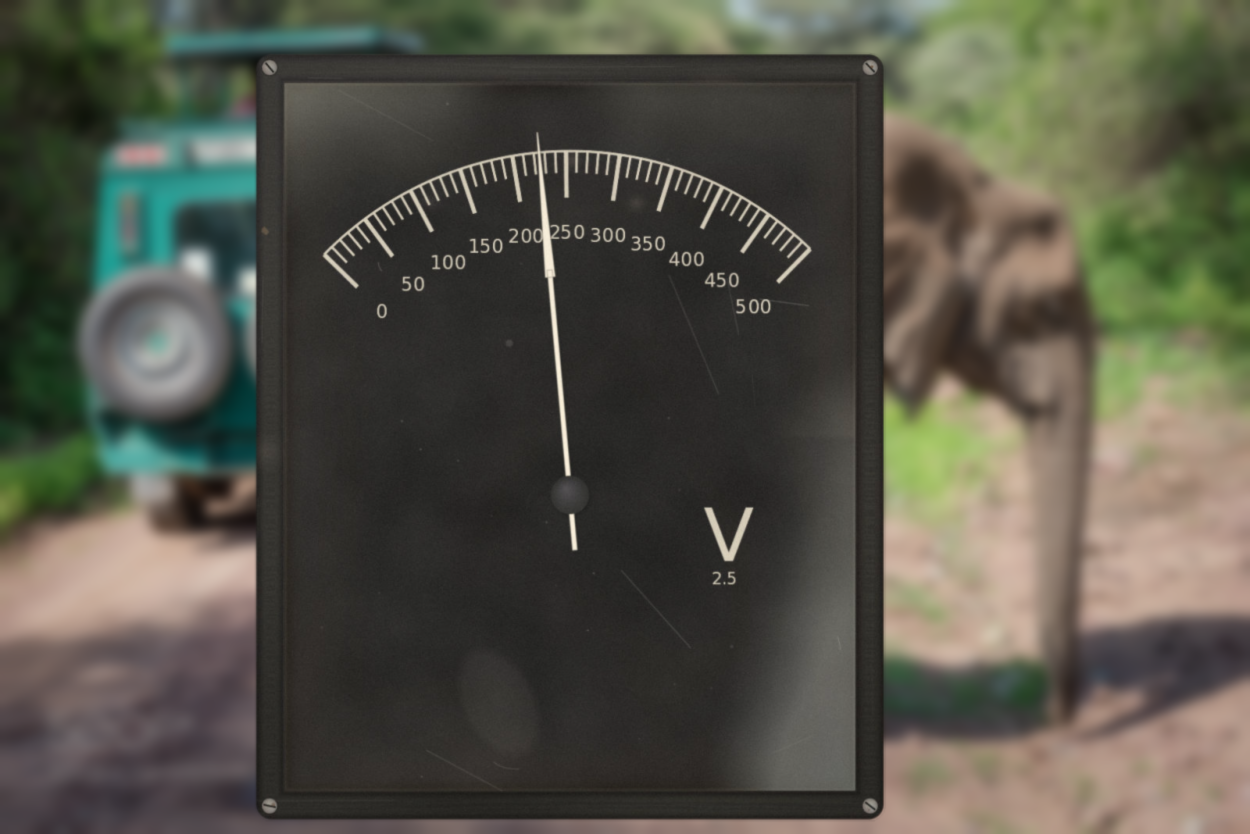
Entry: 225 (V)
